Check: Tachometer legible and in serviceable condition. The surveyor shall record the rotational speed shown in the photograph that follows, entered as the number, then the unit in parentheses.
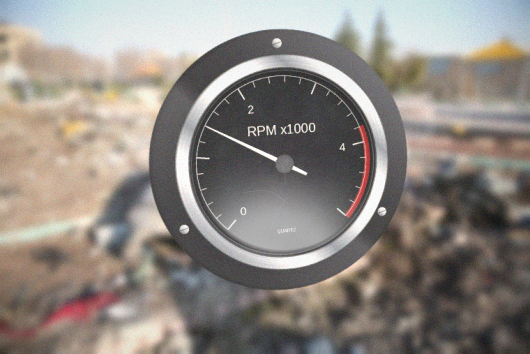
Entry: 1400 (rpm)
